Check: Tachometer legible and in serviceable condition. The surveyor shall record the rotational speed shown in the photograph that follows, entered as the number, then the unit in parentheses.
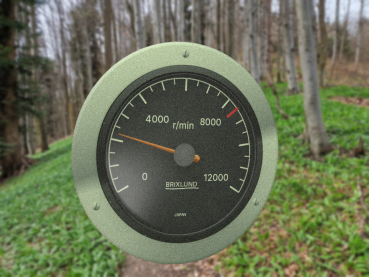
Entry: 2250 (rpm)
